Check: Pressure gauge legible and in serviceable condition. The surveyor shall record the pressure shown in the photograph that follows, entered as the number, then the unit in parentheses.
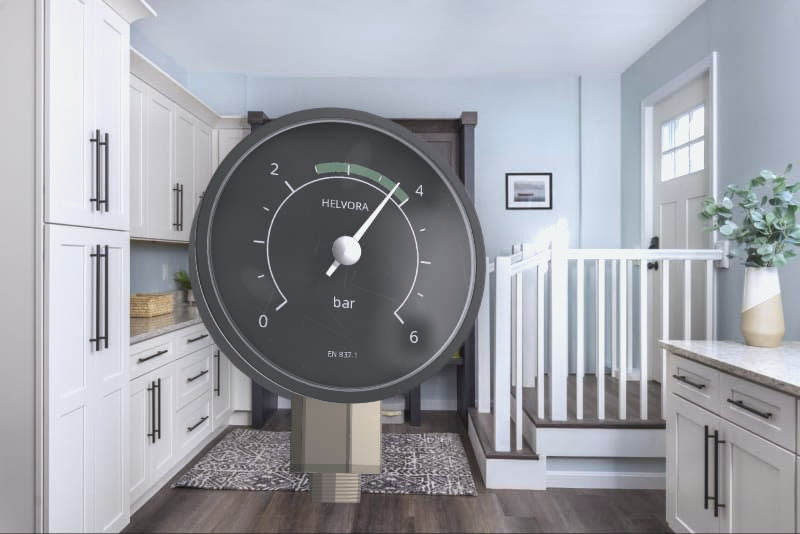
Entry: 3.75 (bar)
